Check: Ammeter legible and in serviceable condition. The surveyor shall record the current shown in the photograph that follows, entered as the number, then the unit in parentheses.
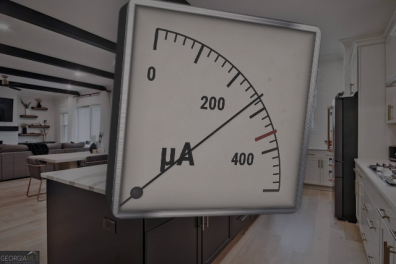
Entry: 270 (µA)
